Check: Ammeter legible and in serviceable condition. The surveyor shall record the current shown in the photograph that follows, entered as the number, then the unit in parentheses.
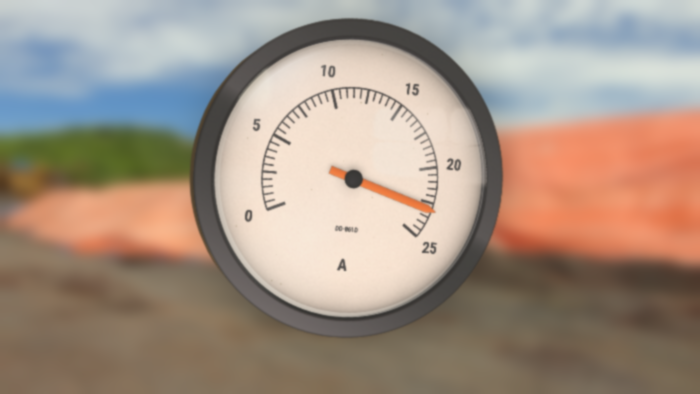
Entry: 23 (A)
